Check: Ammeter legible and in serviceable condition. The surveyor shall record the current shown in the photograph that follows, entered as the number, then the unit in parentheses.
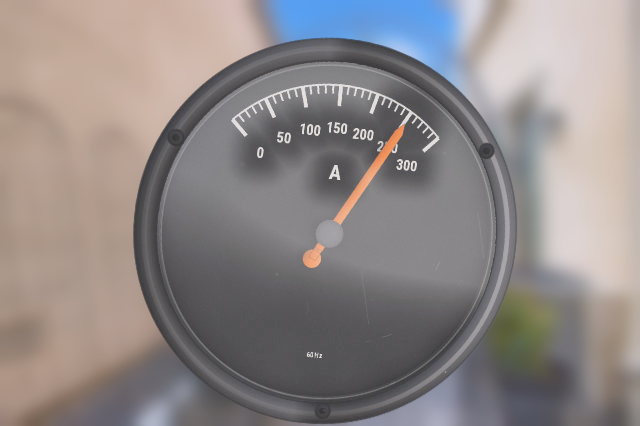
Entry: 250 (A)
